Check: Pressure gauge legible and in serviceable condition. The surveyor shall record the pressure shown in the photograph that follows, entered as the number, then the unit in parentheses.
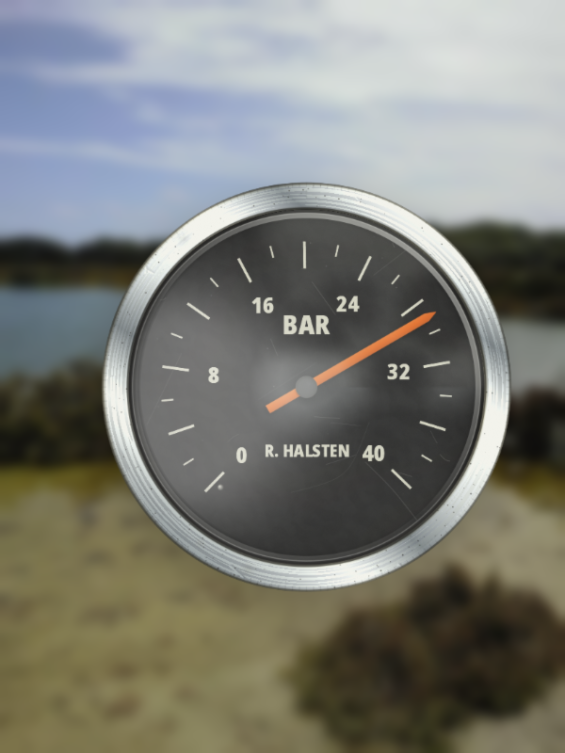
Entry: 29 (bar)
